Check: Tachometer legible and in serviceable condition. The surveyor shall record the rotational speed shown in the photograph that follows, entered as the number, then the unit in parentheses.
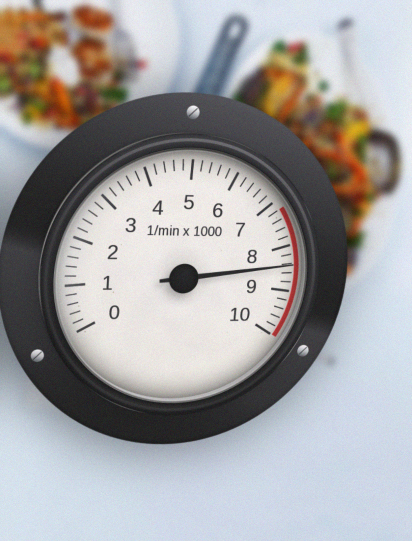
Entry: 8400 (rpm)
